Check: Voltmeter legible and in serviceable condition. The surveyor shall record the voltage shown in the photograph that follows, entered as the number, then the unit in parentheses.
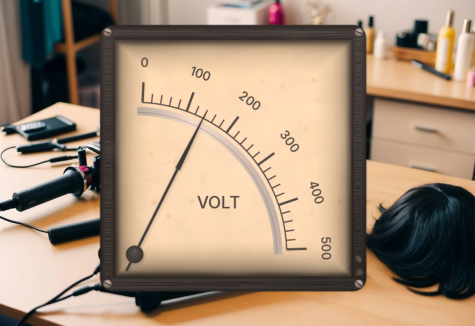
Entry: 140 (V)
